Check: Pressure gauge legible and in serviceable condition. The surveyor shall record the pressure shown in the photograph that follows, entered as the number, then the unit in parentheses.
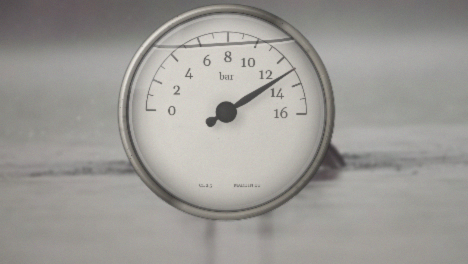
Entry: 13 (bar)
